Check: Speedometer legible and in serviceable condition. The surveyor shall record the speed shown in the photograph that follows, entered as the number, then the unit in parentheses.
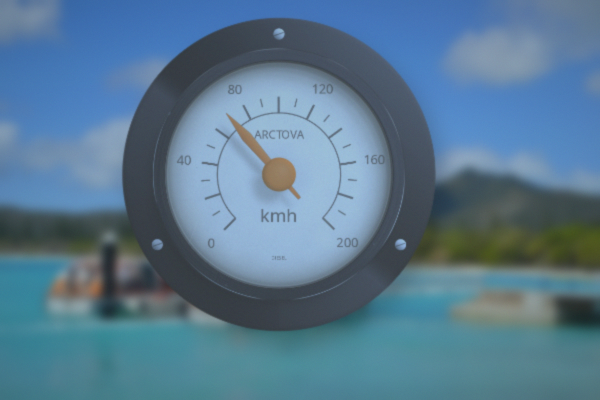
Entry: 70 (km/h)
